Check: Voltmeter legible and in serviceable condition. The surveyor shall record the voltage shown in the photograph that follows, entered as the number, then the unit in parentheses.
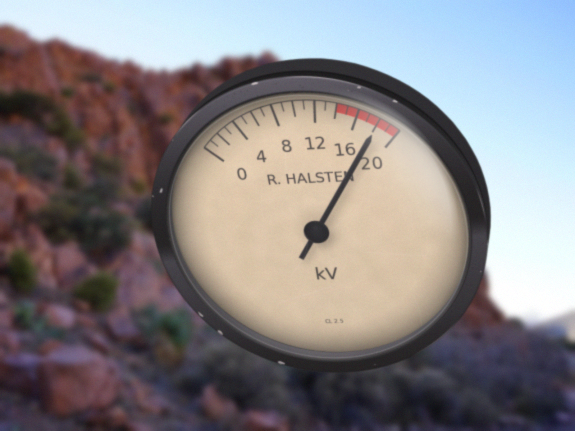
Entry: 18 (kV)
